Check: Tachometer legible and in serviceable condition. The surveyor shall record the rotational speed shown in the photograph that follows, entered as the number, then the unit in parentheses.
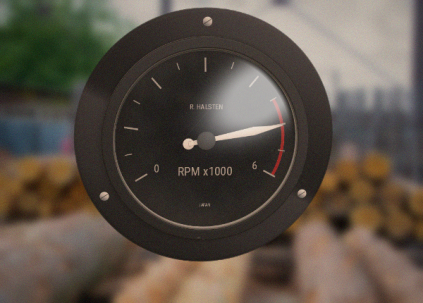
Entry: 5000 (rpm)
